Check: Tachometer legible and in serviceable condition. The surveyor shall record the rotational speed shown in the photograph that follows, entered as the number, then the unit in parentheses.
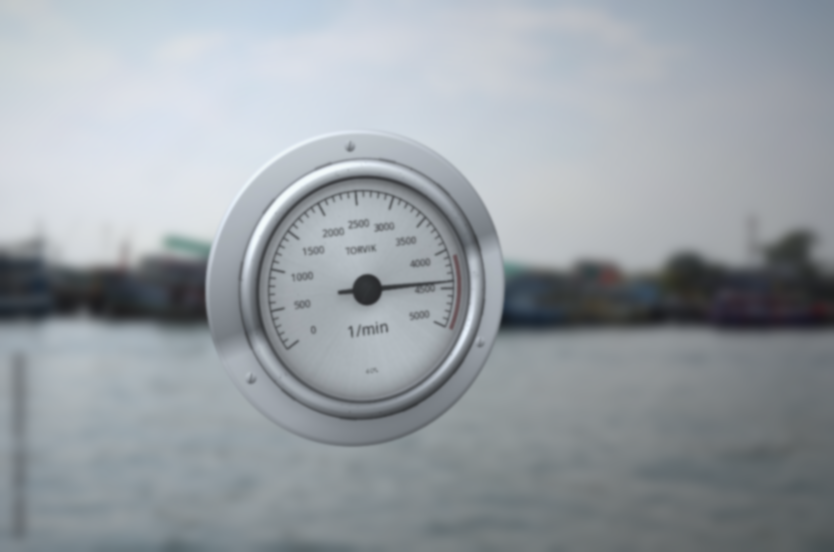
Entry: 4400 (rpm)
